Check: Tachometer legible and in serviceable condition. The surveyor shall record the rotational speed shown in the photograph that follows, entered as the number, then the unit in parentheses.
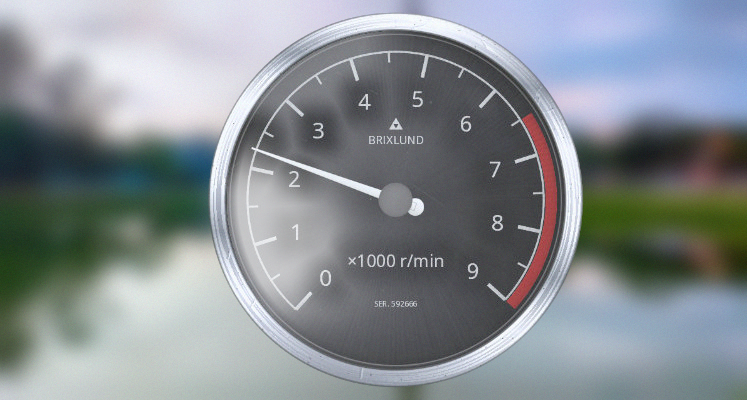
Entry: 2250 (rpm)
